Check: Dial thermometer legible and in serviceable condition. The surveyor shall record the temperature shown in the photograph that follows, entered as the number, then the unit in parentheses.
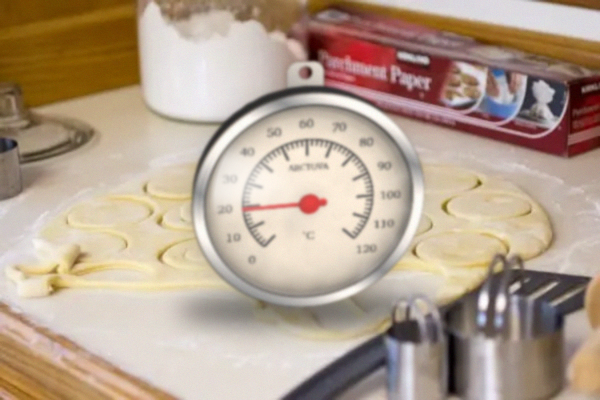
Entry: 20 (°C)
